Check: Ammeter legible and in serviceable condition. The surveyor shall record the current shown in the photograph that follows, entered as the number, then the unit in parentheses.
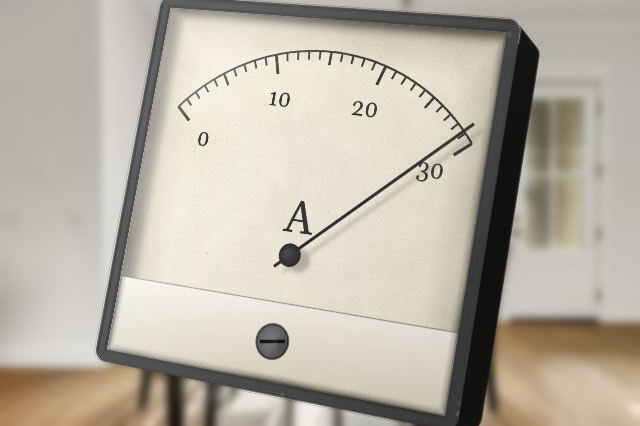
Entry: 29 (A)
